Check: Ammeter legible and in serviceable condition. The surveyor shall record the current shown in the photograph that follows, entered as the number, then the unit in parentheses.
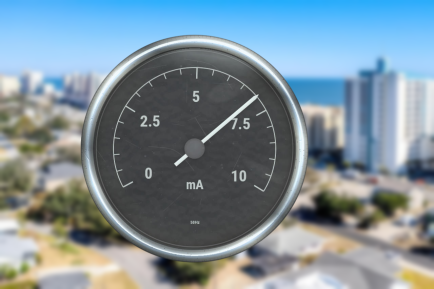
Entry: 7 (mA)
